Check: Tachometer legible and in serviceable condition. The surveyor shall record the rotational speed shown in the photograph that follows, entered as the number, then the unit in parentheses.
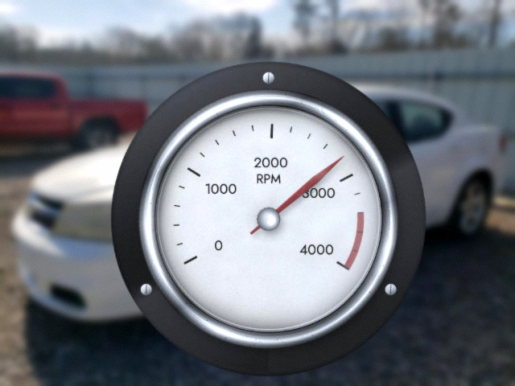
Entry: 2800 (rpm)
